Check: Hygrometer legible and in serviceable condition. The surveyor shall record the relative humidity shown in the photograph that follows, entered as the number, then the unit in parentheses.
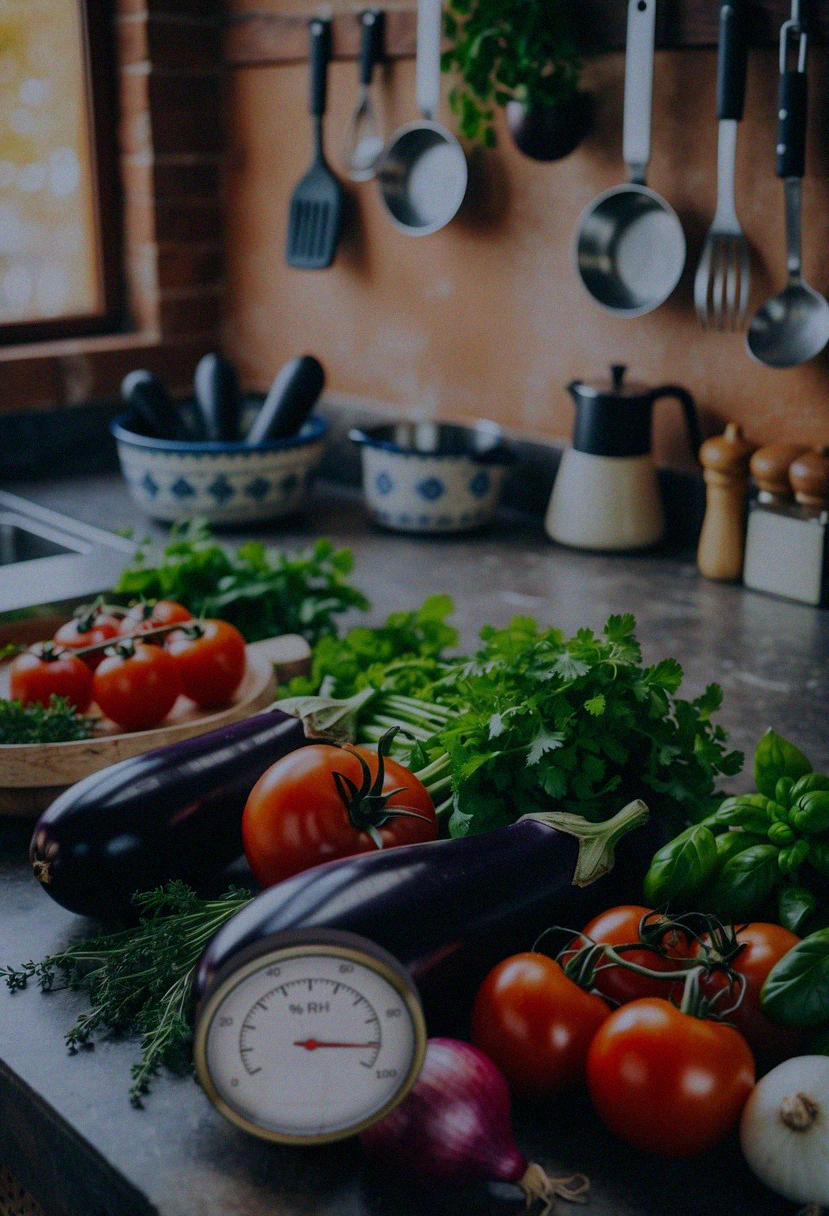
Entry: 90 (%)
